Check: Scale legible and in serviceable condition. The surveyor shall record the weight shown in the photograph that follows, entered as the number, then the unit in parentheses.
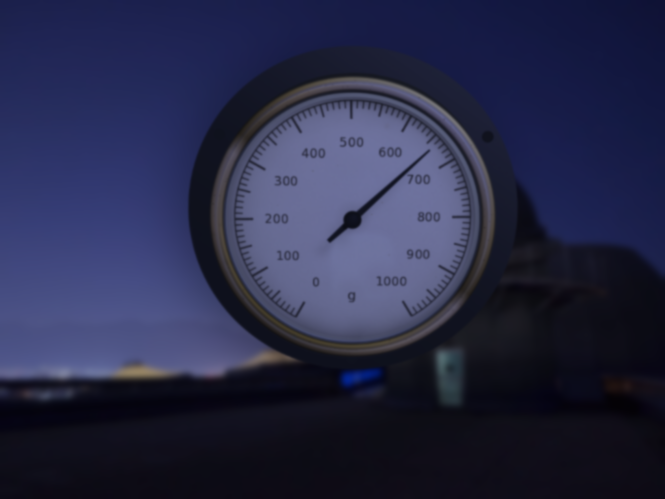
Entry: 660 (g)
